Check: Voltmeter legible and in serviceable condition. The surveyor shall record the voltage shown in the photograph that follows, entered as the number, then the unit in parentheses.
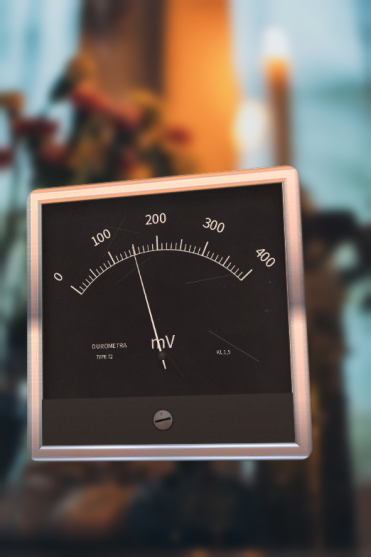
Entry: 150 (mV)
